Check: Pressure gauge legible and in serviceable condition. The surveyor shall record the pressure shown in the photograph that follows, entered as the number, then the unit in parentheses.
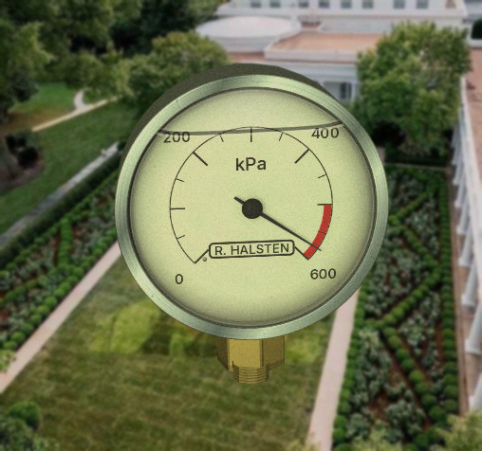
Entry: 575 (kPa)
